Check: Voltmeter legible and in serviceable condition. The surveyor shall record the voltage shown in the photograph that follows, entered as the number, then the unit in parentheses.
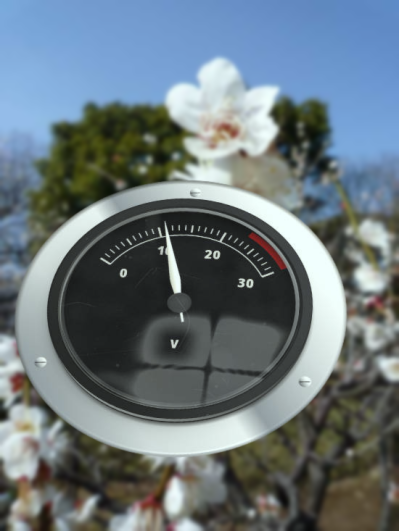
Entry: 11 (V)
